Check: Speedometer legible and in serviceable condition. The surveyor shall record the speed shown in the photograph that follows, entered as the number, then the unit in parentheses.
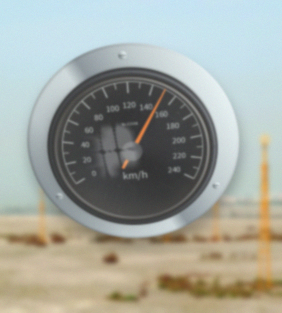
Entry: 150 (km/h)
